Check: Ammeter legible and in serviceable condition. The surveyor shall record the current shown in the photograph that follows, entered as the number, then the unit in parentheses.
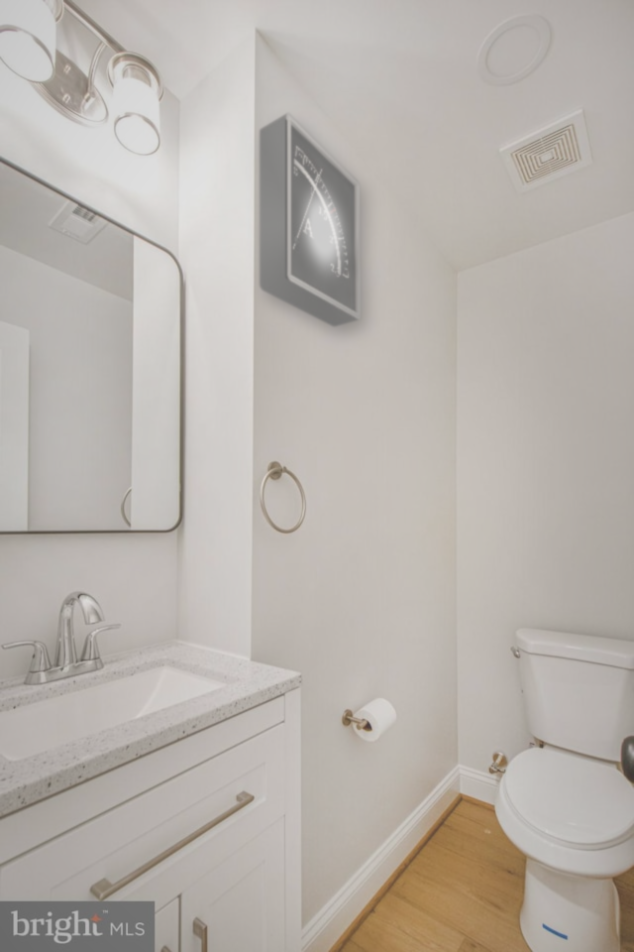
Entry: 1 (A)
